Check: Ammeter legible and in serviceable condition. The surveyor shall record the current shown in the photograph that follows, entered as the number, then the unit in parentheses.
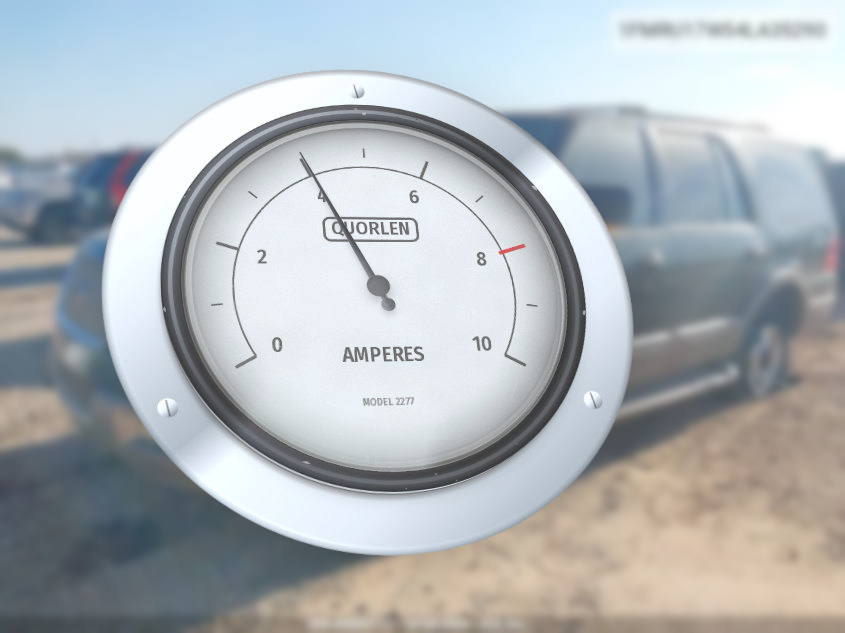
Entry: 4 (A)
